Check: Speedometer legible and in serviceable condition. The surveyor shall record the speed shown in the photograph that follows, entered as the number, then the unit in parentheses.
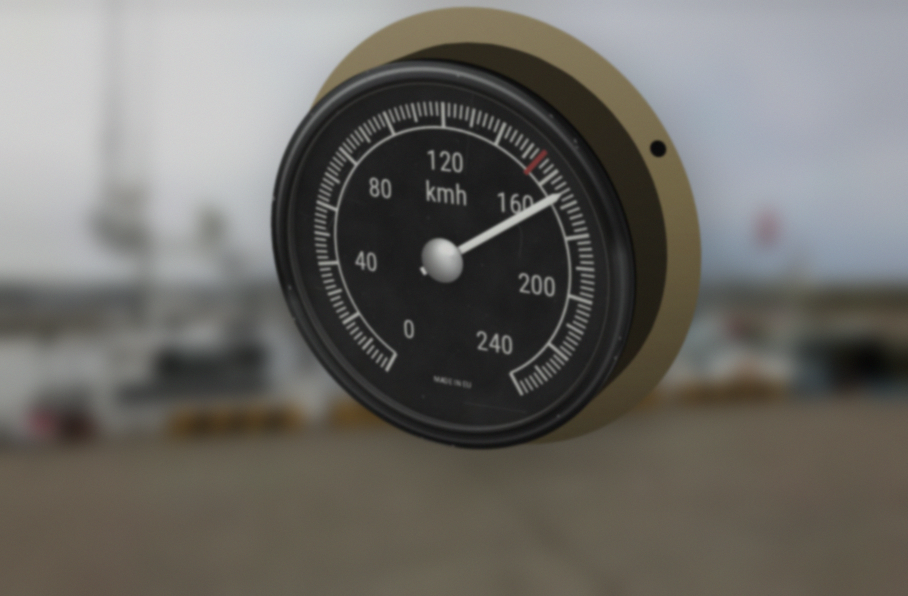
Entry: 166 (km/h)
